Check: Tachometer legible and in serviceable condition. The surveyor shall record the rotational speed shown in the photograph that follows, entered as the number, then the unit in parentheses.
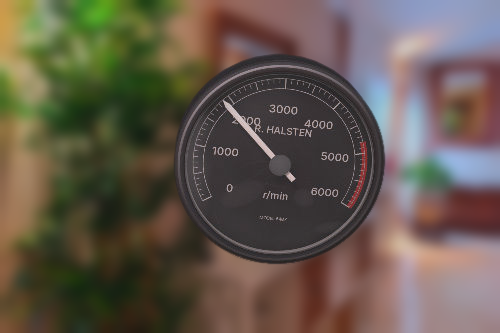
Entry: 1900 (rpm)
